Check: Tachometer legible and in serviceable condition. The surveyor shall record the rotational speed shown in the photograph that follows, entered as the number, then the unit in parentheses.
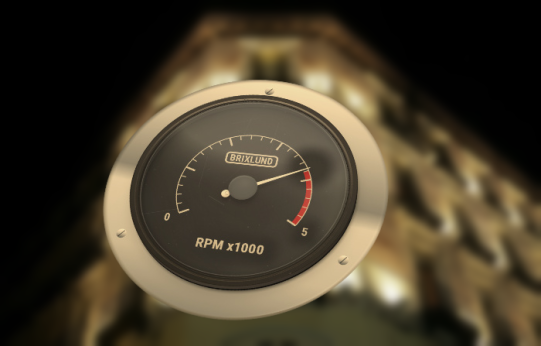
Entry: 3800 (rpm)
